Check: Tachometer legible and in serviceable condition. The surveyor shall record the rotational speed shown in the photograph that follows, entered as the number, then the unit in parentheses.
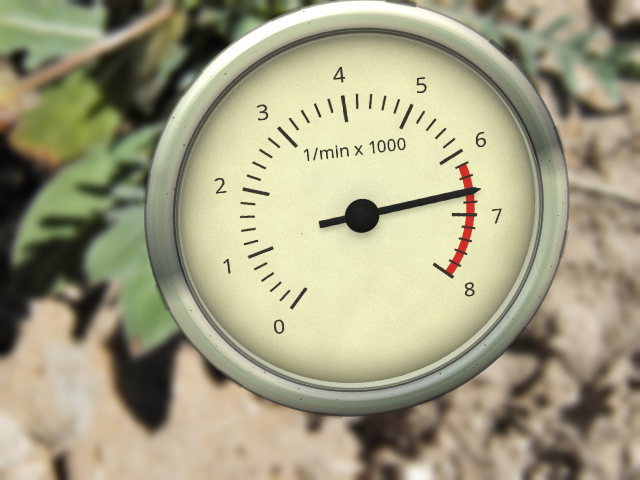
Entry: 6600 (rpm)
